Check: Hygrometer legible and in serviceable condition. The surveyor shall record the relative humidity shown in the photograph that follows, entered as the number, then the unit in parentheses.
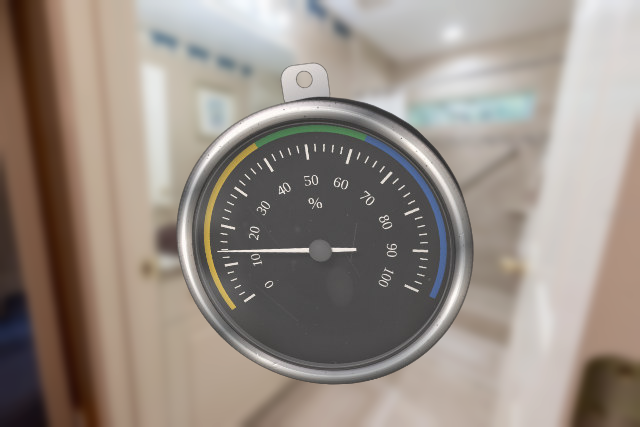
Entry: 14 (%)
